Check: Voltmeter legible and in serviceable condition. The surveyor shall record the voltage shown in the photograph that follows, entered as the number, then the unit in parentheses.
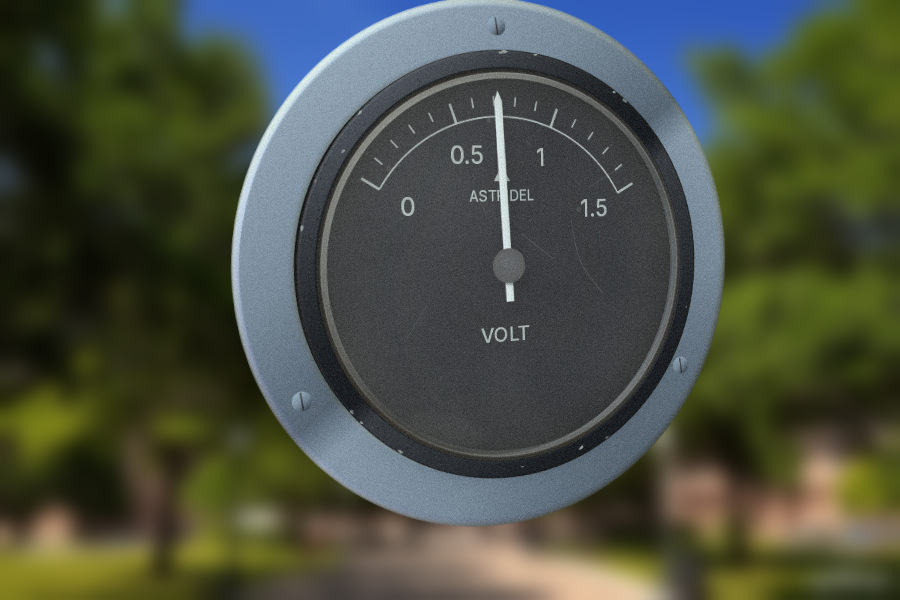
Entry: 0.7 (V)
